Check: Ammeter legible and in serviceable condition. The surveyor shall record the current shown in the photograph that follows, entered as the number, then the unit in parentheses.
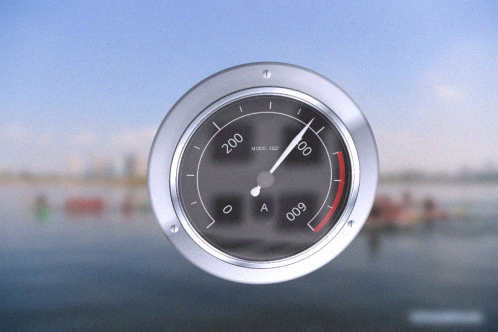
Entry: 375 (A)
